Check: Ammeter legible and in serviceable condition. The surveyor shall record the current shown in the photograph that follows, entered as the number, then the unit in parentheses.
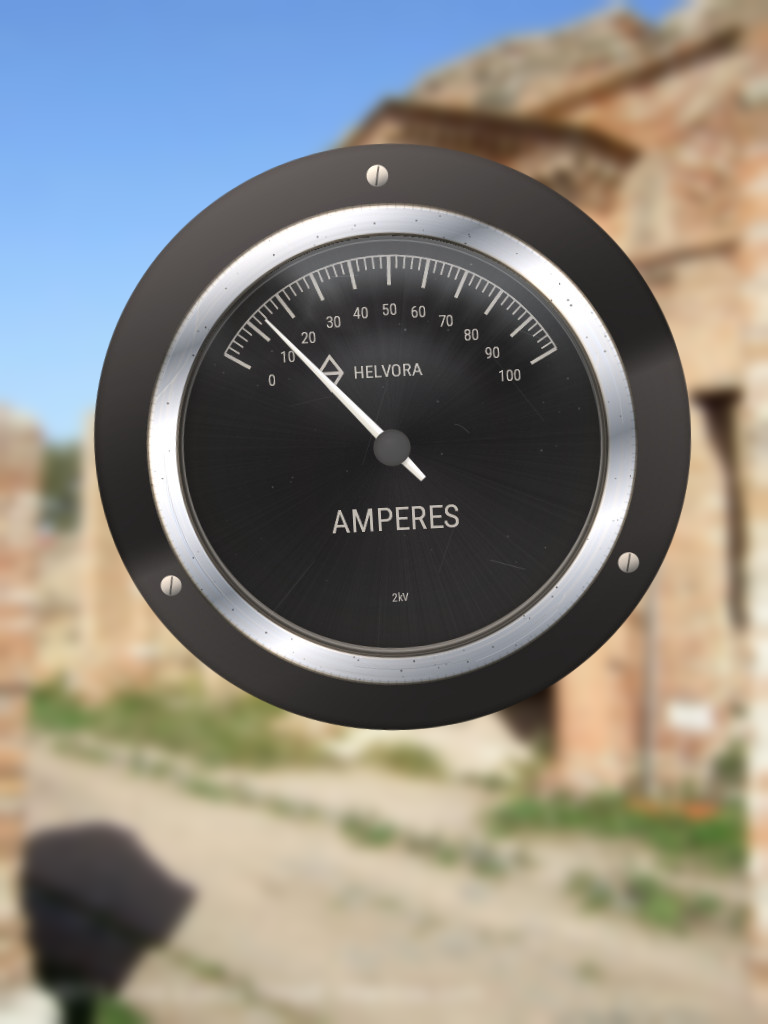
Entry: 14 (A)
